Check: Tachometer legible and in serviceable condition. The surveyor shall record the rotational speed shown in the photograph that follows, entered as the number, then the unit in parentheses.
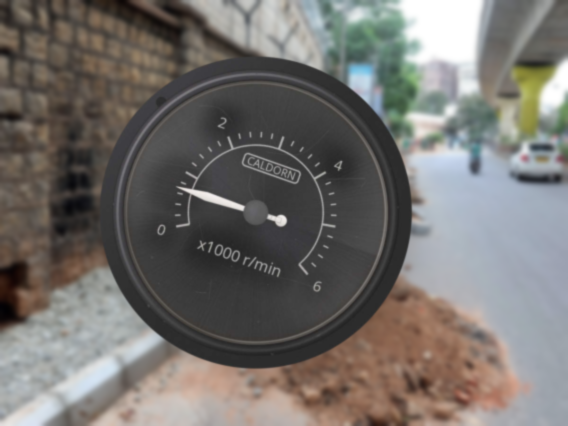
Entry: 700 (rpm)
